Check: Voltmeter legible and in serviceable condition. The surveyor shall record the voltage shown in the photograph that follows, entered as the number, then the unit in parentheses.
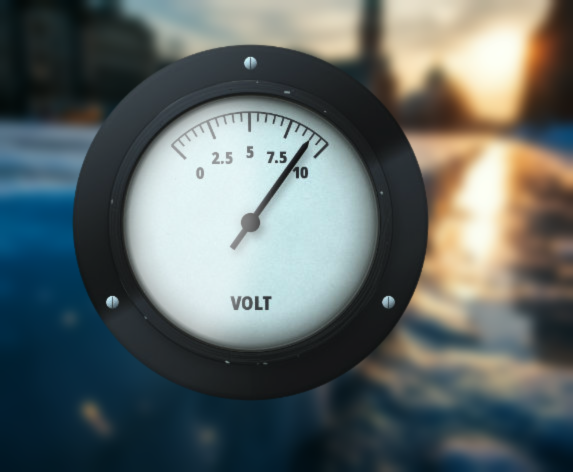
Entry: 9 (V)
